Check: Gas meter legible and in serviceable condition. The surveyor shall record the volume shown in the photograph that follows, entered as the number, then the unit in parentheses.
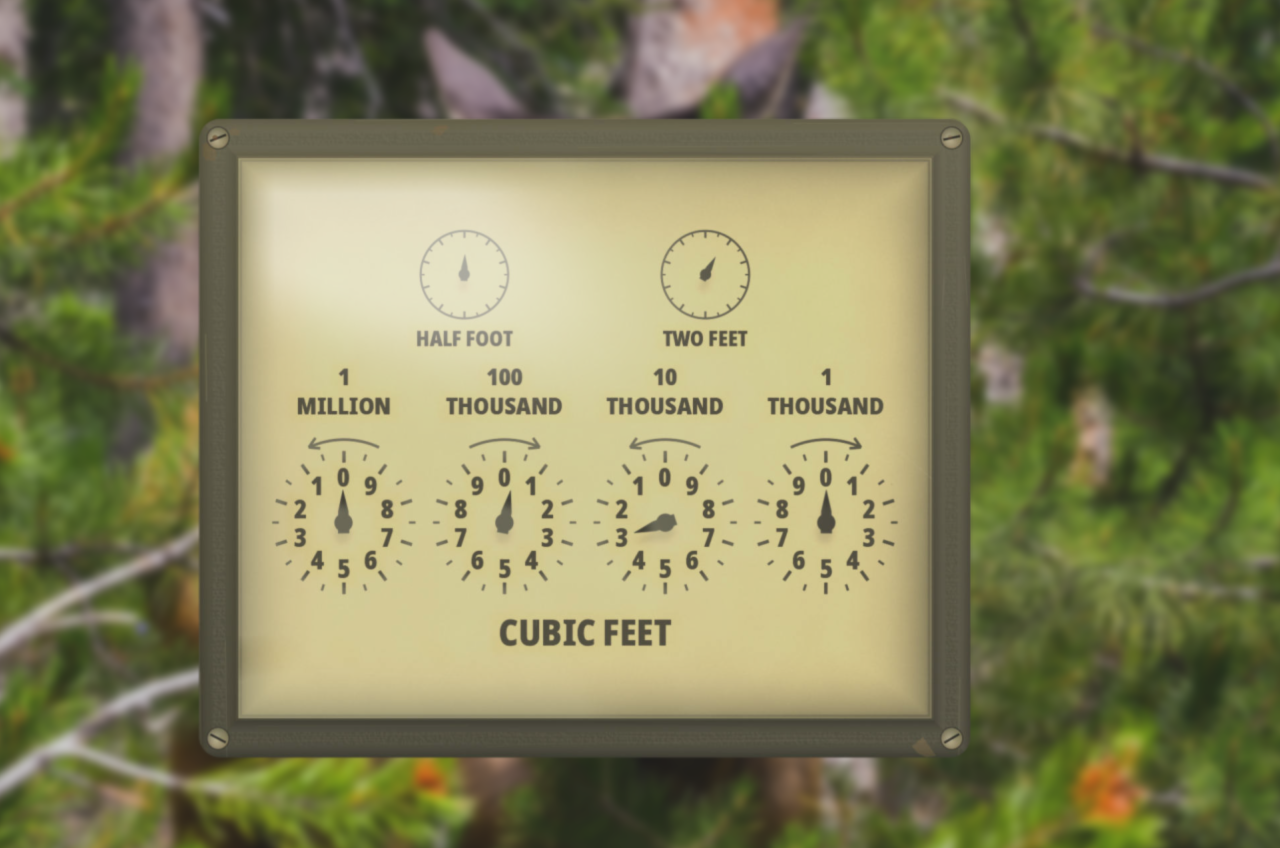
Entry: 3000 (ft³)
